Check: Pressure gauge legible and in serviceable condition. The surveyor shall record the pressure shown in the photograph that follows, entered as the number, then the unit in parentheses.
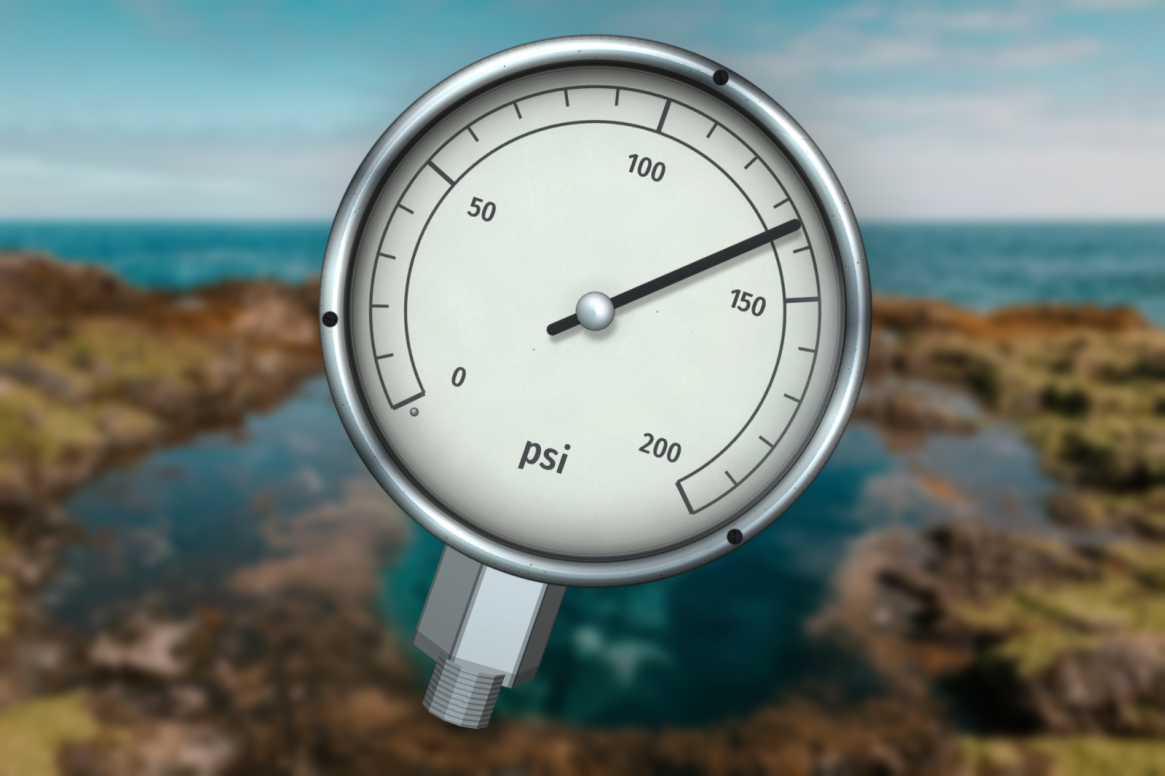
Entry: 135 (psi)
